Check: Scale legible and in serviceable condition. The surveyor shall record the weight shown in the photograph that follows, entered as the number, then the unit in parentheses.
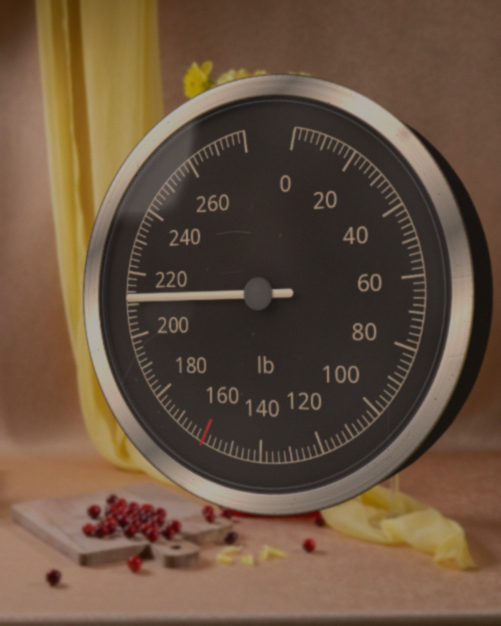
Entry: 212 (lb)
